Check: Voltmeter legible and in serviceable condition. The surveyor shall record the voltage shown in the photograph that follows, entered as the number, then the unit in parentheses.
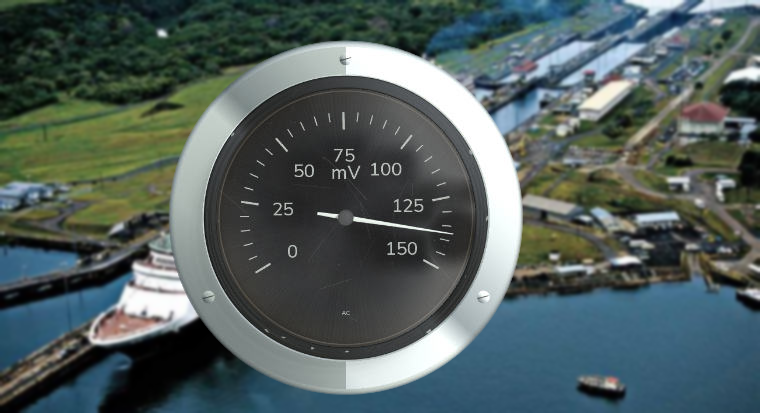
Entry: 137.5 (mV)
